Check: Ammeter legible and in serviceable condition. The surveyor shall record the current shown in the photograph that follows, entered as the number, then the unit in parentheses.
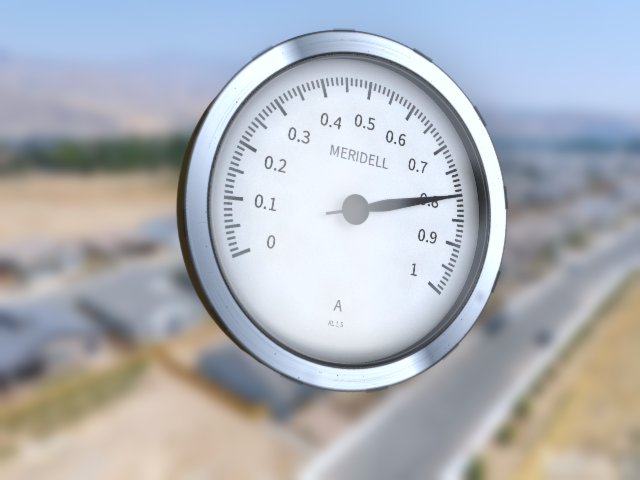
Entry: 0.8 (A)
